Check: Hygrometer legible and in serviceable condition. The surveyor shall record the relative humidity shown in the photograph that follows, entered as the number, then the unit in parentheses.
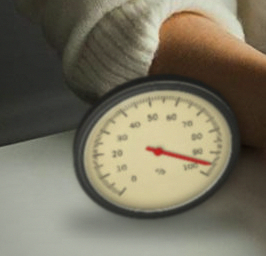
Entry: 95 (%)
